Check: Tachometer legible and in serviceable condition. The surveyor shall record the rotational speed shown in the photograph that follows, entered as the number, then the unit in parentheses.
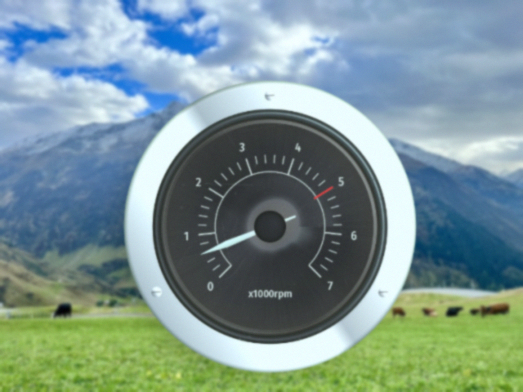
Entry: 600 (rpm)
